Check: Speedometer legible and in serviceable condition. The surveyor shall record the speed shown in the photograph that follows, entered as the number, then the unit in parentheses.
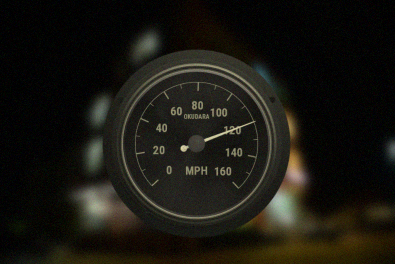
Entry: 120 (mph)
